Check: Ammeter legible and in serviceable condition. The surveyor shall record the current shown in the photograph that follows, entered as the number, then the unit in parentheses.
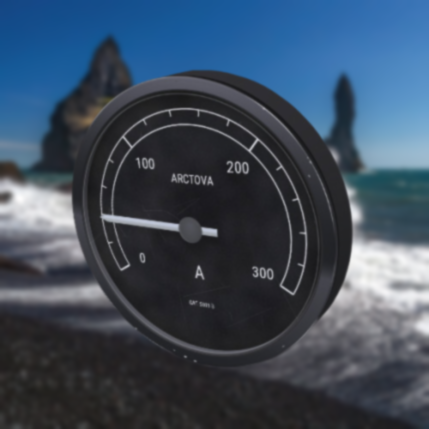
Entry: 40 (A)
